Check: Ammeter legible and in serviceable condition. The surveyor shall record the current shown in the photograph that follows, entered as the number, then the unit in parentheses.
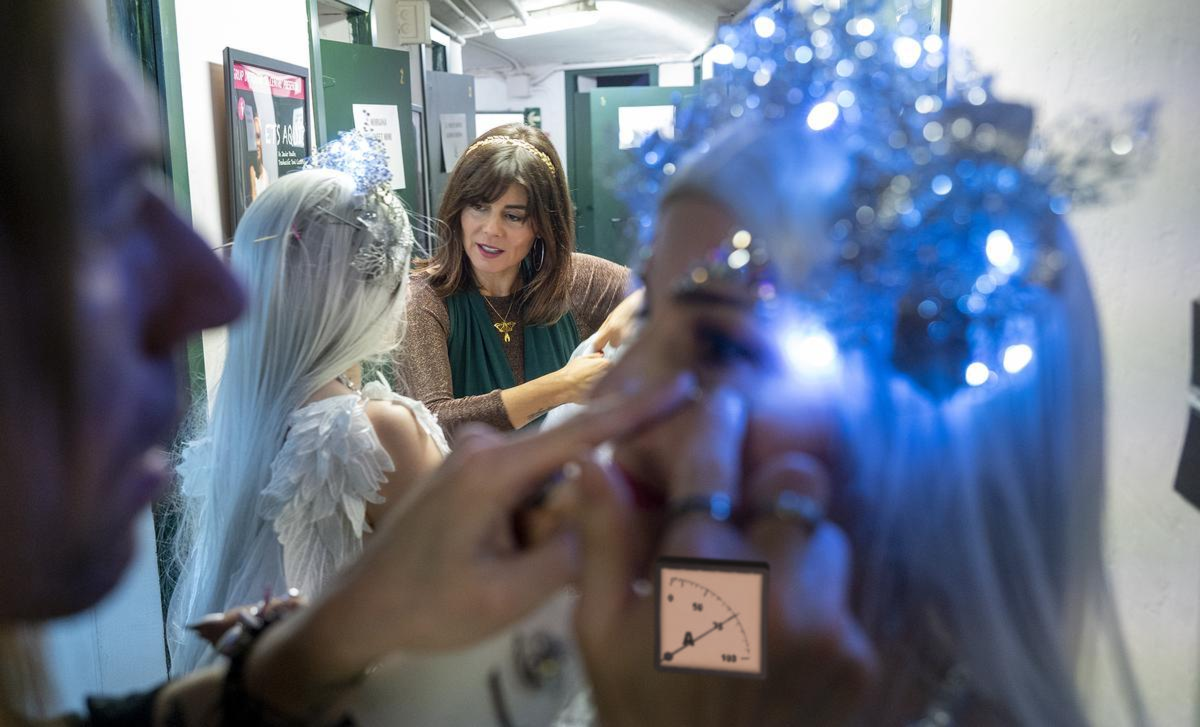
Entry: 75 (A)
